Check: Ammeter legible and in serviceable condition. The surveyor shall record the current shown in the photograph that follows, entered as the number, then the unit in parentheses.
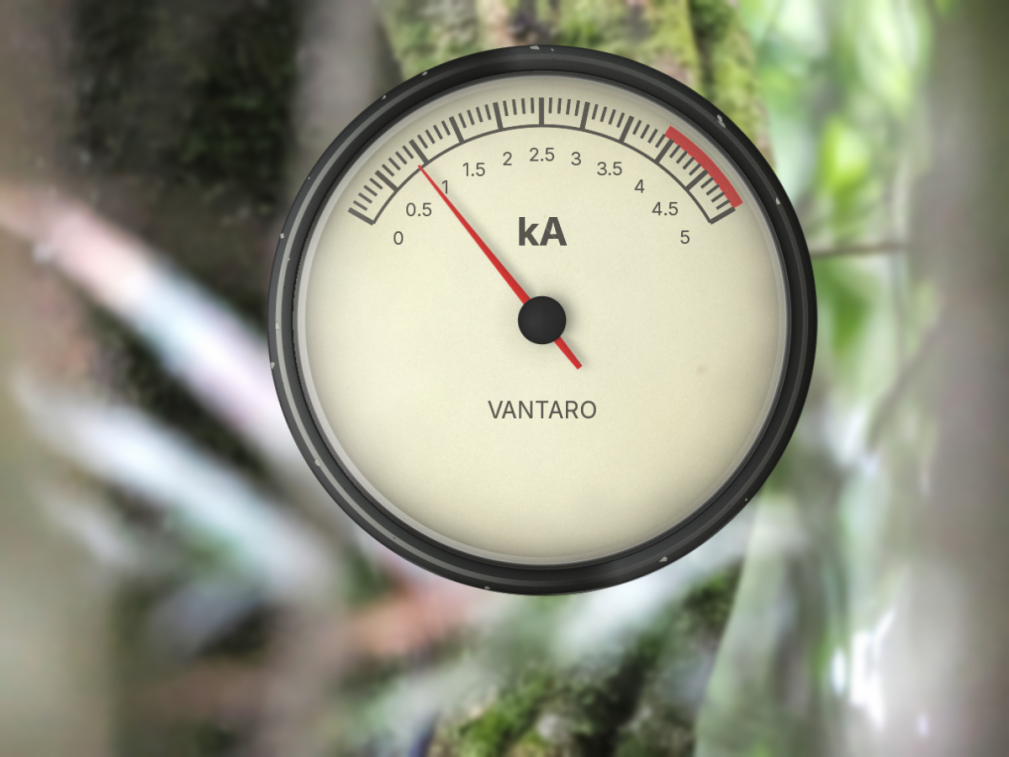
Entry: 0.9 (kA)
